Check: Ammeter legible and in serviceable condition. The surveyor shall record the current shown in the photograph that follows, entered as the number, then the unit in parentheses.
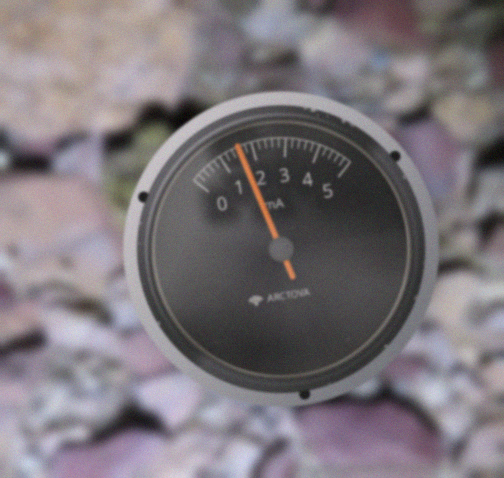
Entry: 1.6 (mA)
